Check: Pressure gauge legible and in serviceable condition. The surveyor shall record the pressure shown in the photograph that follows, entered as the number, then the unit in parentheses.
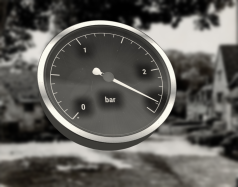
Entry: 2.4 (bar)
